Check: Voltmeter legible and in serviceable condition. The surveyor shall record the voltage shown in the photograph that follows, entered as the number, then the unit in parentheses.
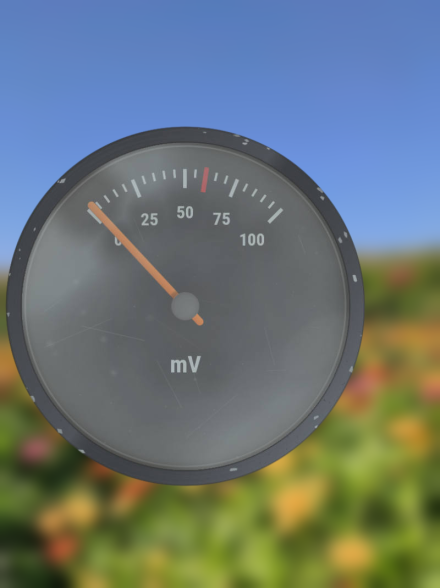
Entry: 2.5 (mV)
